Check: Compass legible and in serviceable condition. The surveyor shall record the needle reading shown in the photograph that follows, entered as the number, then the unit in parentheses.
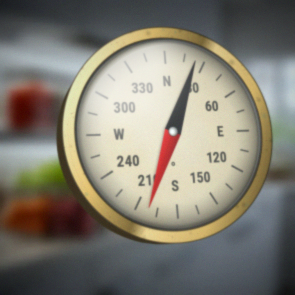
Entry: 202.5 (°)
